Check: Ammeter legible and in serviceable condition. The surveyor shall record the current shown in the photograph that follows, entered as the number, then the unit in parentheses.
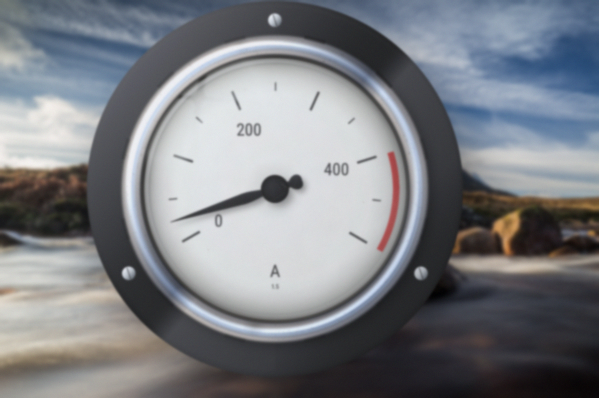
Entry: 25 (A)
